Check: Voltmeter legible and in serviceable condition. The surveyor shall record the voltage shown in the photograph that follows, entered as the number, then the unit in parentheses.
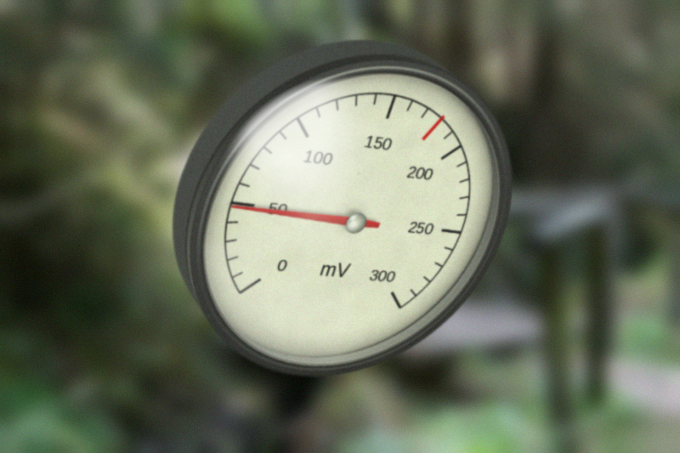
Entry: 50 (mV)
